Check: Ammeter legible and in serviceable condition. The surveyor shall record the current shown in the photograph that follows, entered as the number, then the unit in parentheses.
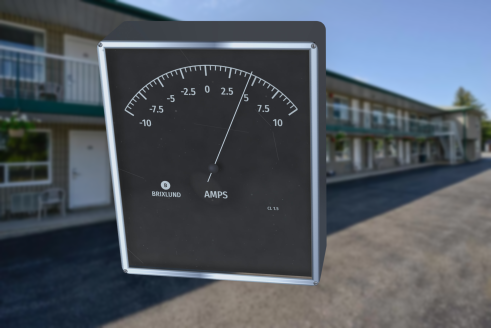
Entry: 4.5 (A)
